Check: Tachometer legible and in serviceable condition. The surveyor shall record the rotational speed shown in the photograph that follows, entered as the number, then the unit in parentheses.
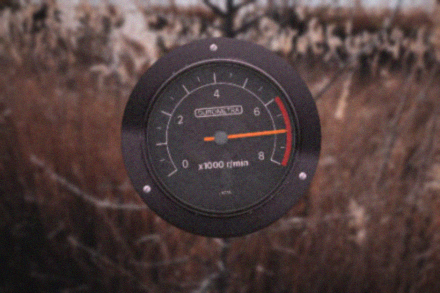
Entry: 7000 (rpm)
